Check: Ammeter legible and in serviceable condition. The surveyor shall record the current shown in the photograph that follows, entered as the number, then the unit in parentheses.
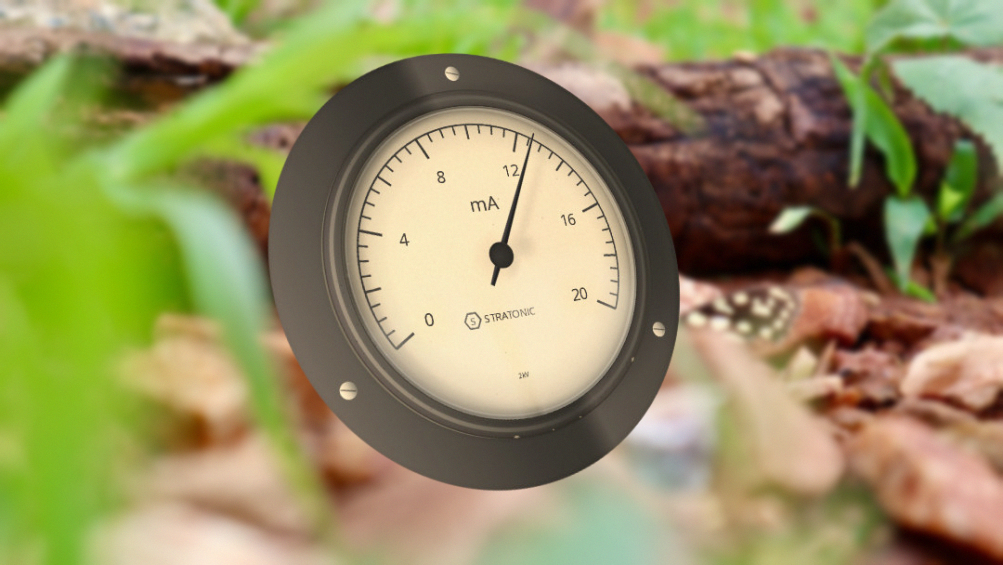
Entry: 12.5 (mA)
